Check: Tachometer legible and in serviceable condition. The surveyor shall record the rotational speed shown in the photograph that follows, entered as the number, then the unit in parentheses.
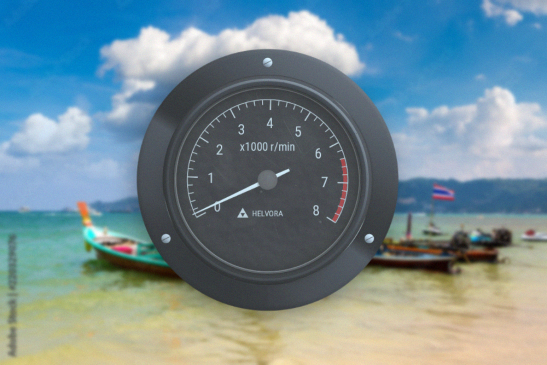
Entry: 100 (rpm)
